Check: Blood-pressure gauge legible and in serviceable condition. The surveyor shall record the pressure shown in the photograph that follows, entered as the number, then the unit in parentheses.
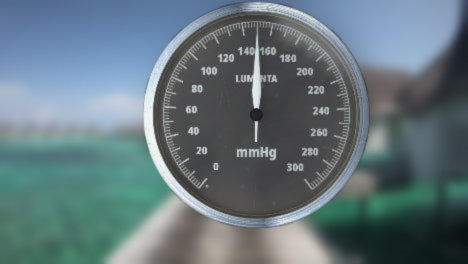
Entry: 150 (mmHg)
